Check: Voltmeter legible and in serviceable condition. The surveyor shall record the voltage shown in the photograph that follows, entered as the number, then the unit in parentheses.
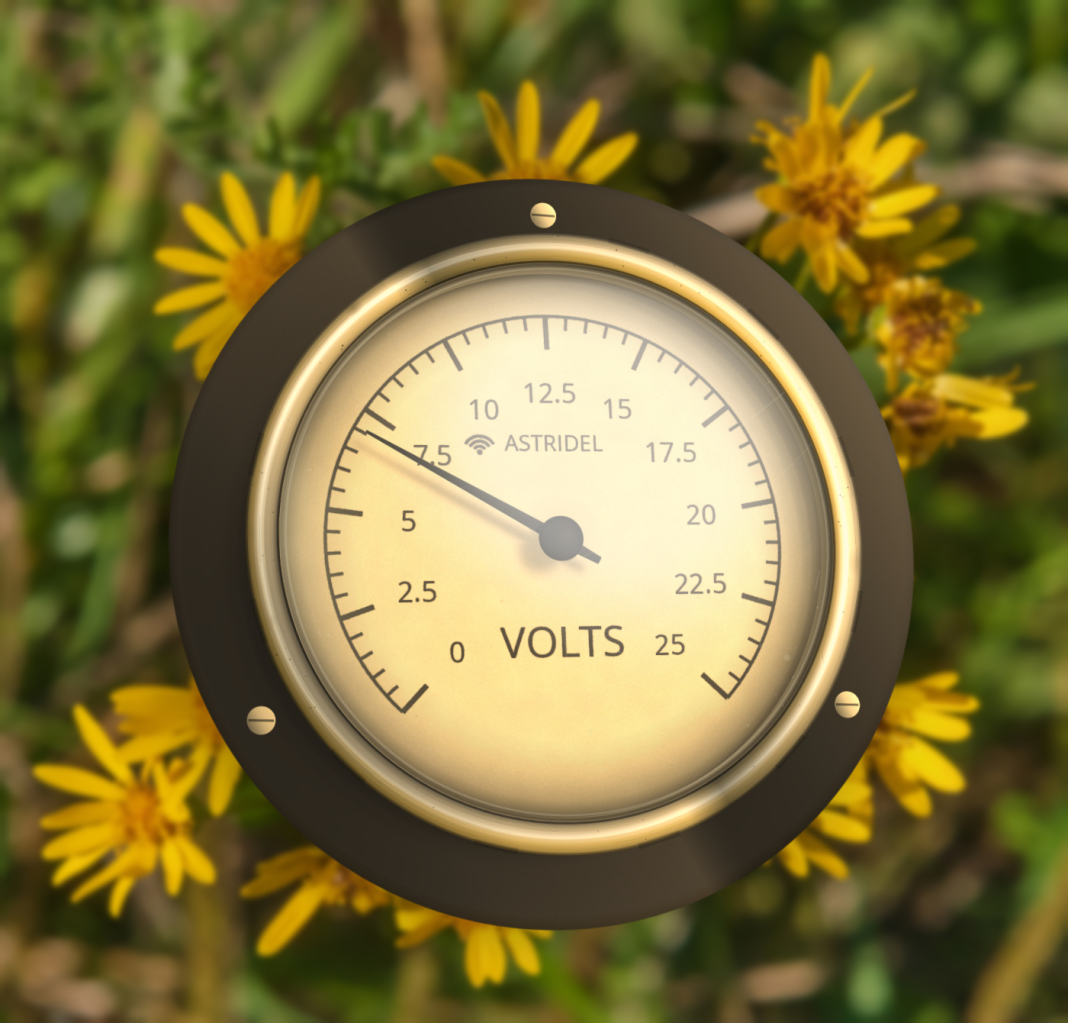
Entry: 7 (V)
